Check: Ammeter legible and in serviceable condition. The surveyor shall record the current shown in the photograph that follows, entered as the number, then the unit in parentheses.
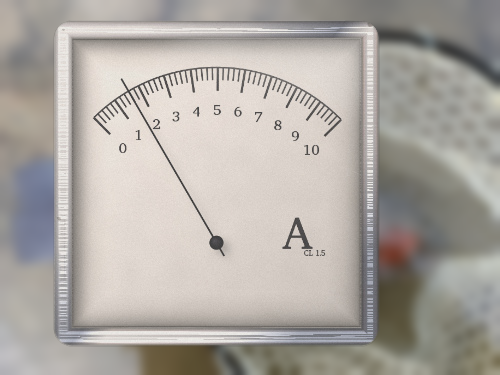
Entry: 1.6 (A)
